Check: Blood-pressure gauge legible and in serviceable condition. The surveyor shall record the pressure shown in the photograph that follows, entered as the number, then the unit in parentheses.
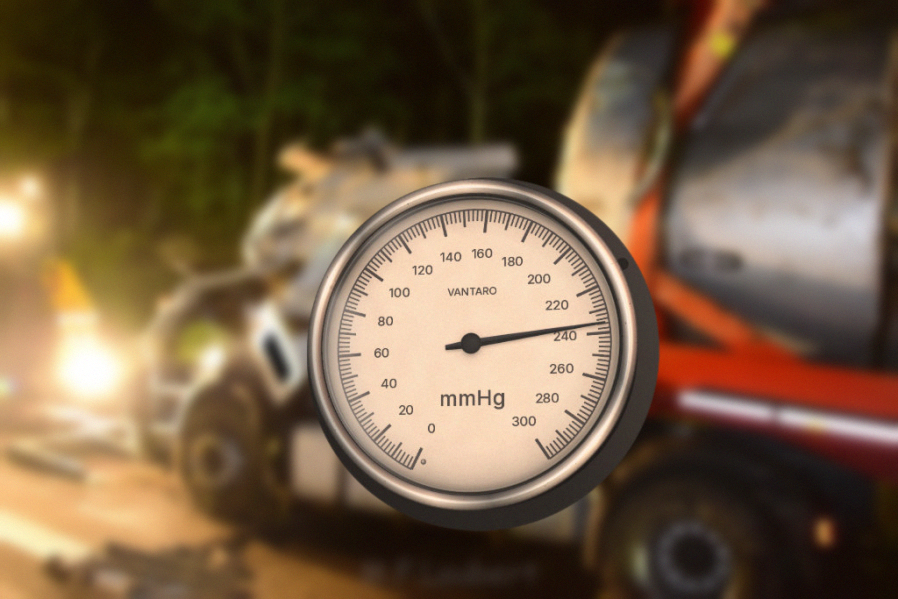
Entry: 236 (mmHg)
